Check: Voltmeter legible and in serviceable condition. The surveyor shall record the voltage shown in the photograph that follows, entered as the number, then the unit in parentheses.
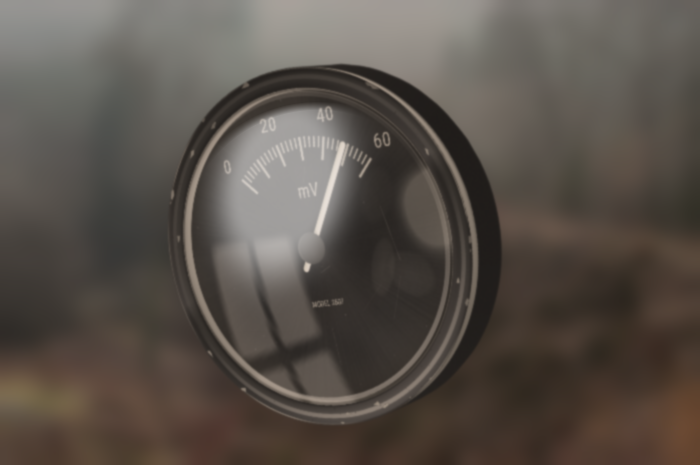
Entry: 50 (mV)
